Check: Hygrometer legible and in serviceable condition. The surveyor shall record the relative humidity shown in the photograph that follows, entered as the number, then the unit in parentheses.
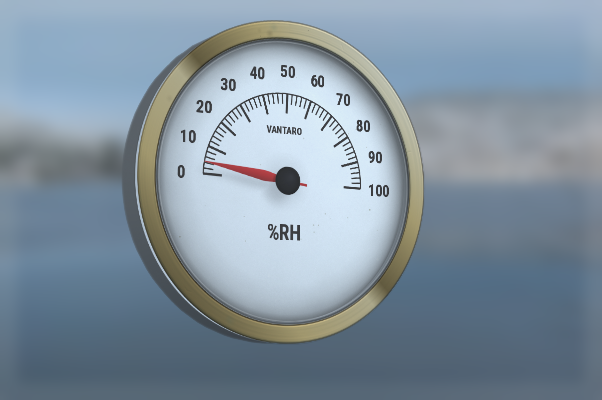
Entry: 4 (%)
